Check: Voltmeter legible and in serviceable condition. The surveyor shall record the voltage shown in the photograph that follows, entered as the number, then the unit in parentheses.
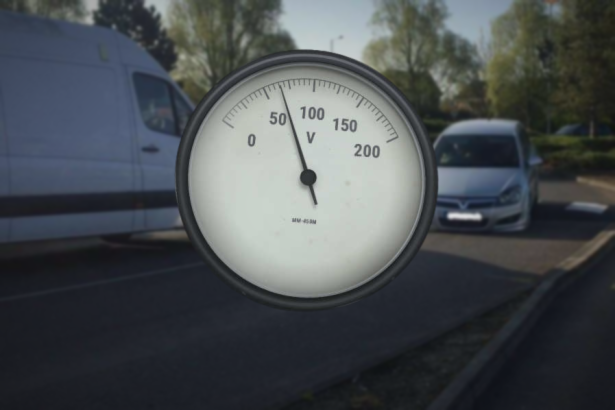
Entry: 65 (V)
